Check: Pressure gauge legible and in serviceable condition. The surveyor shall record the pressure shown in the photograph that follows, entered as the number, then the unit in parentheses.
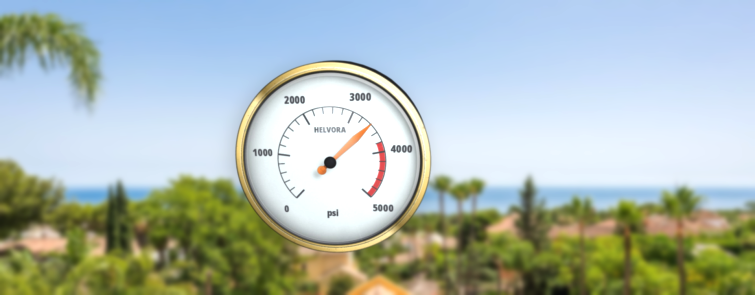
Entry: 3400 (psi)
